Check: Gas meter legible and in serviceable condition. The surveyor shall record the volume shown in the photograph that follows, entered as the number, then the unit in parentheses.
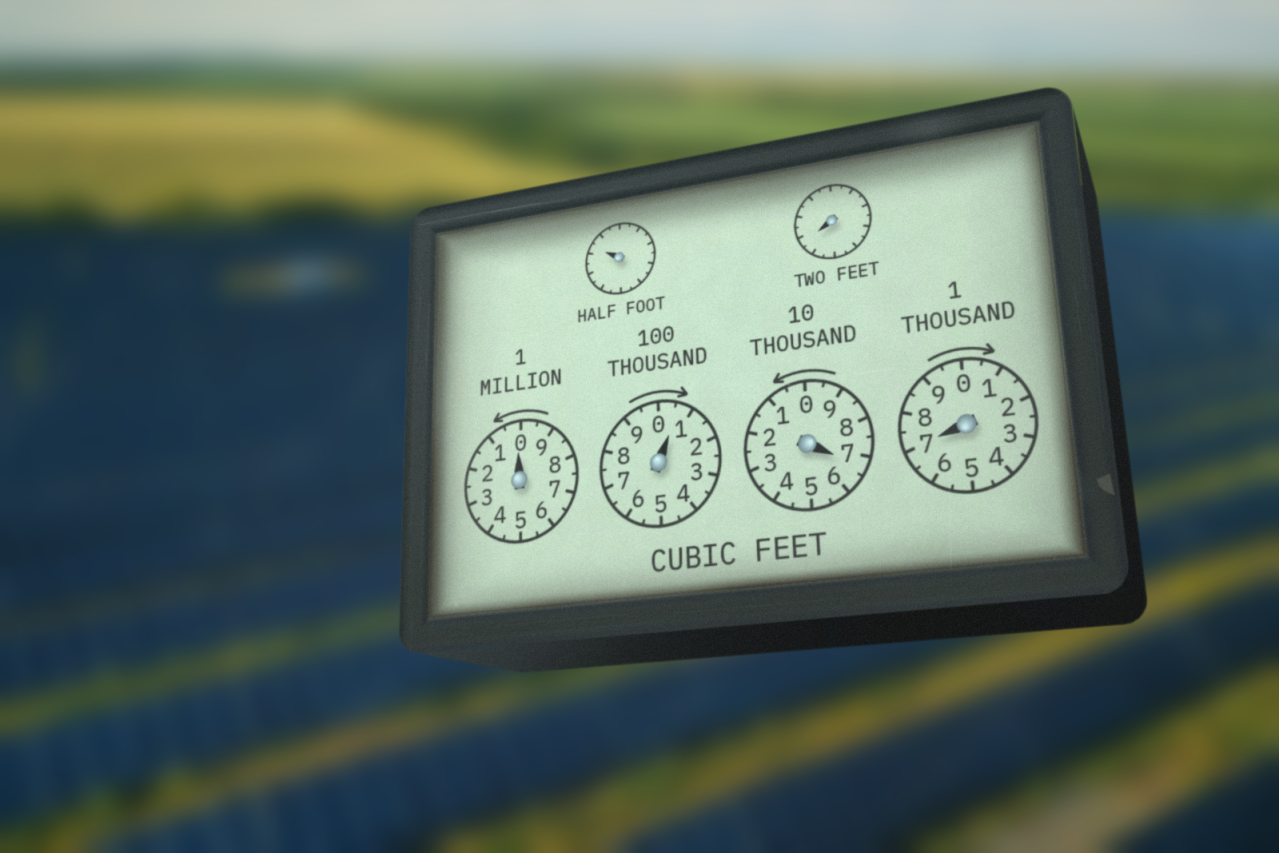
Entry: 6700 (ft³)
